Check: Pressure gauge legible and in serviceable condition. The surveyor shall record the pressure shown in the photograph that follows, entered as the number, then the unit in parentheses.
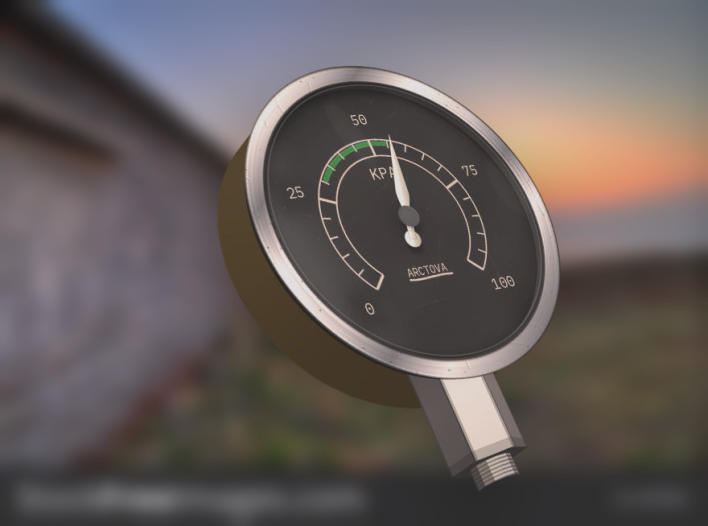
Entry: 55 (kPa)
